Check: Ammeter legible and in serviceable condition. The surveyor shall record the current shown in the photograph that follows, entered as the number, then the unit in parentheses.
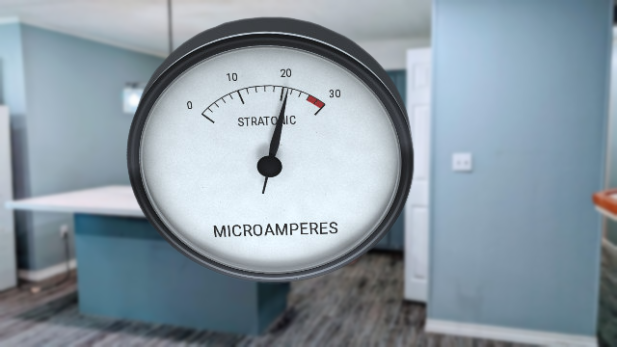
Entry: 21 (µA)
